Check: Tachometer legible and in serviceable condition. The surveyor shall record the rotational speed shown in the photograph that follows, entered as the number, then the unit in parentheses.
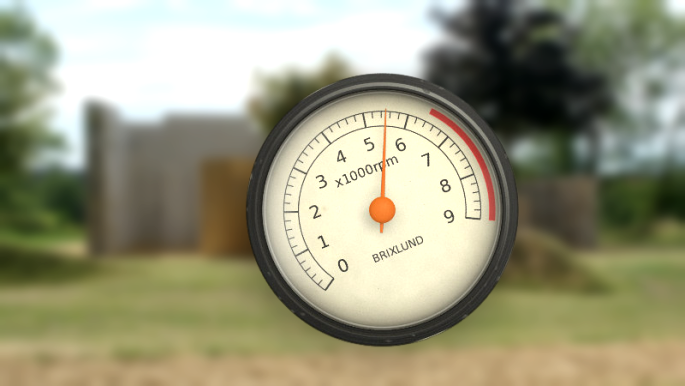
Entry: 5500 (rpm)
